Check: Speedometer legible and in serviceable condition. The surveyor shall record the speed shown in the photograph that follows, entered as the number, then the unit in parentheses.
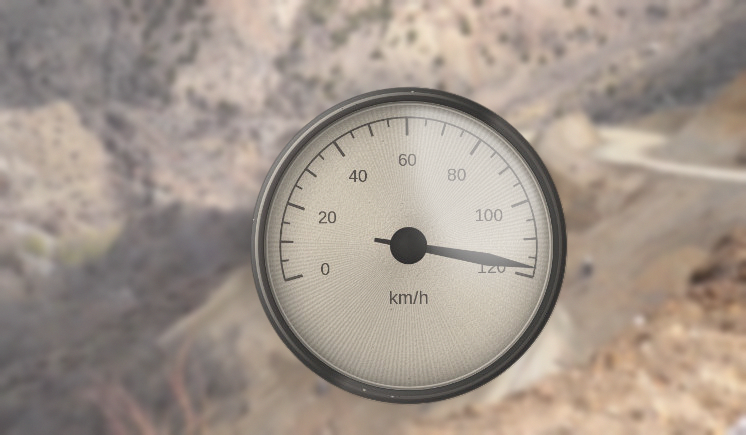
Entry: 117.5 (km/h)
